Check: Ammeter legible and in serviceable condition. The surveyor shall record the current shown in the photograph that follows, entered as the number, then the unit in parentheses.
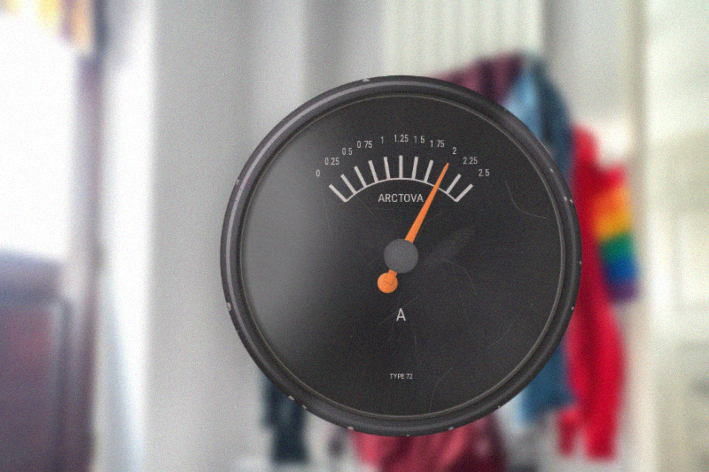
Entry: 2 (A)
